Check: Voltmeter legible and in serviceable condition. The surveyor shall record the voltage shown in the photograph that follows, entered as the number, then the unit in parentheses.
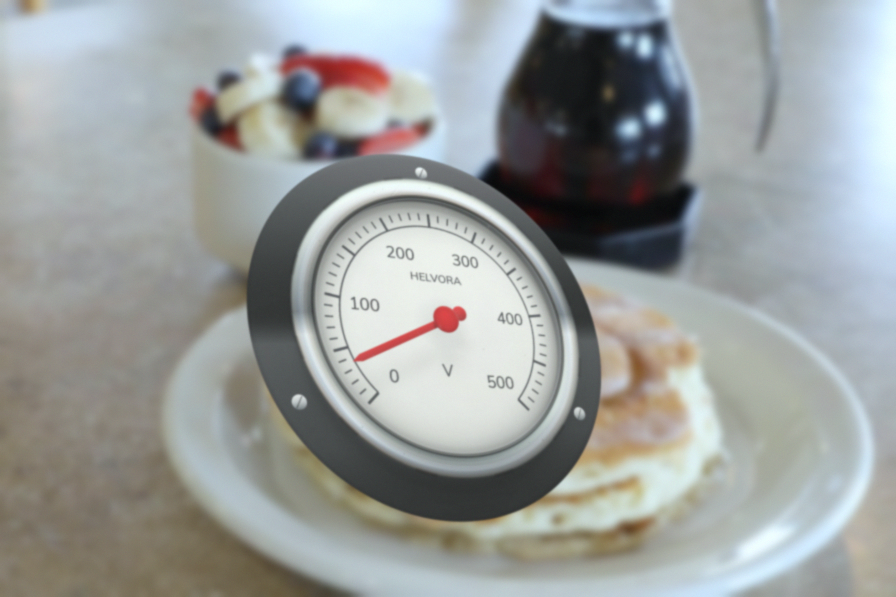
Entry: 35 (V)
